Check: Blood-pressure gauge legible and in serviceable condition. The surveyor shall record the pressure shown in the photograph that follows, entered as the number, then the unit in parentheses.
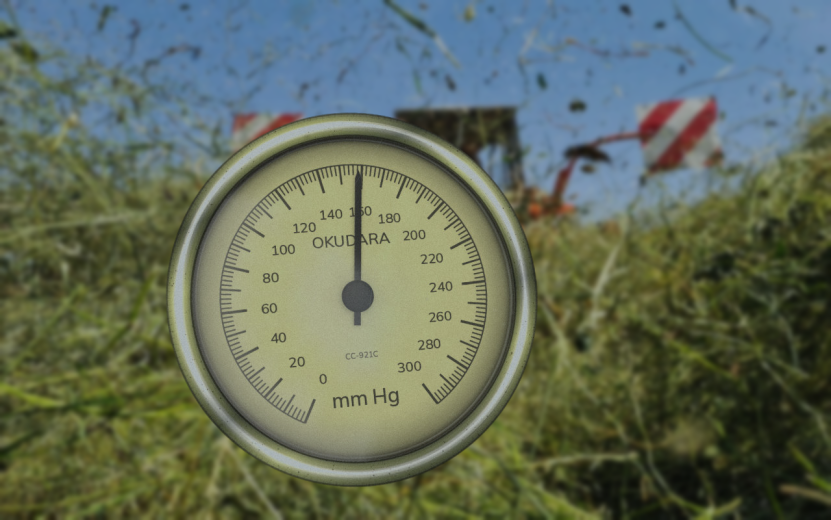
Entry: 158 (mmHg)
